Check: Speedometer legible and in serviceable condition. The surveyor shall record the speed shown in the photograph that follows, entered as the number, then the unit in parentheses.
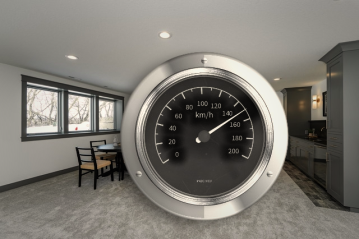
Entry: 150 (km/h)
